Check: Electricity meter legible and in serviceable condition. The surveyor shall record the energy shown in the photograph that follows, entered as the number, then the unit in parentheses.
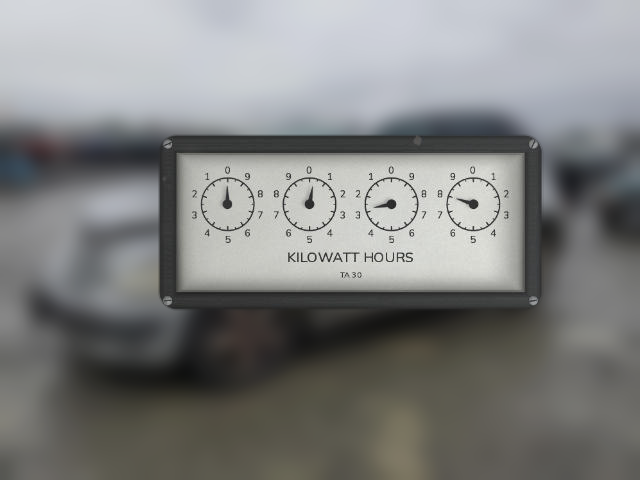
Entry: 28 (kWh)
